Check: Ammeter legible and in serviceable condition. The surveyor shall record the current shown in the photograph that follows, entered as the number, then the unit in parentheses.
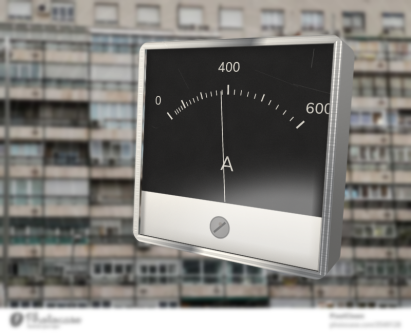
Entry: 380 (A)
